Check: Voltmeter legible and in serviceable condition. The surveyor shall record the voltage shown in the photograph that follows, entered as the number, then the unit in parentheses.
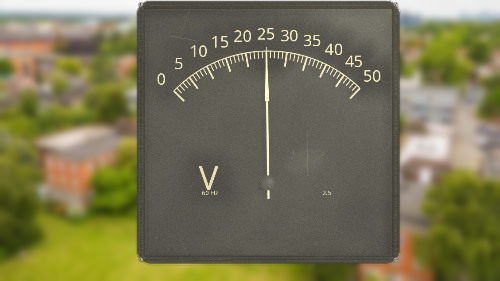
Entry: 25 (V)
